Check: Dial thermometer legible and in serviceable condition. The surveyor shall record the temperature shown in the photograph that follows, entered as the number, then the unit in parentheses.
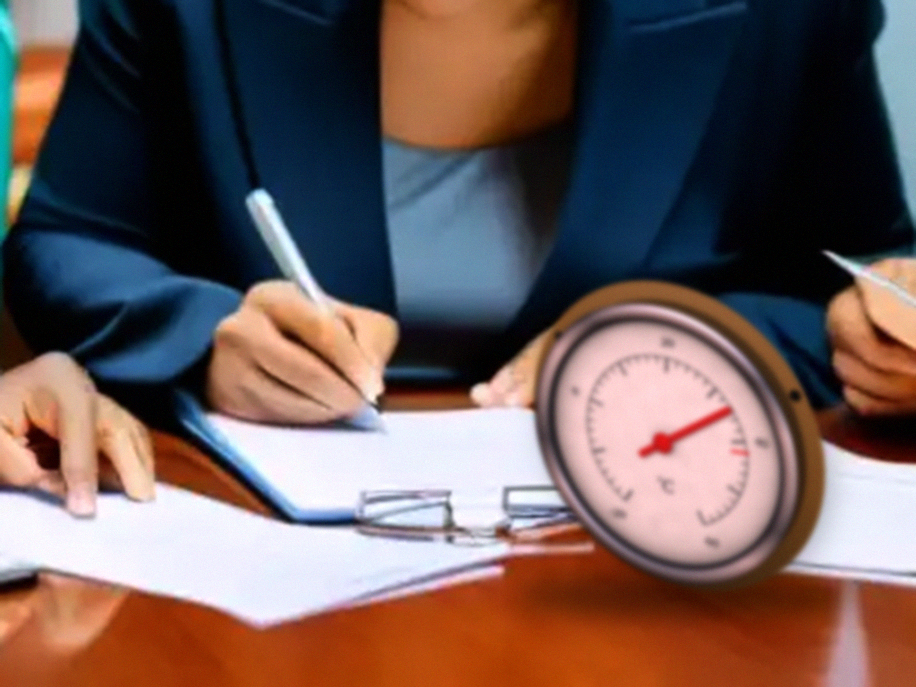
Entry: 34 (°C)
